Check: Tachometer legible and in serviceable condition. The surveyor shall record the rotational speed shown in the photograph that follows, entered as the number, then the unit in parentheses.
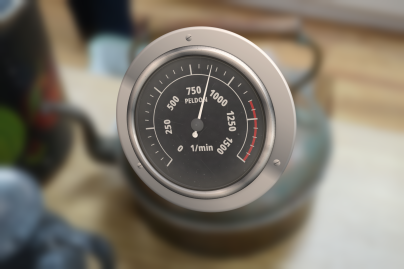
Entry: 875 (rpm)
